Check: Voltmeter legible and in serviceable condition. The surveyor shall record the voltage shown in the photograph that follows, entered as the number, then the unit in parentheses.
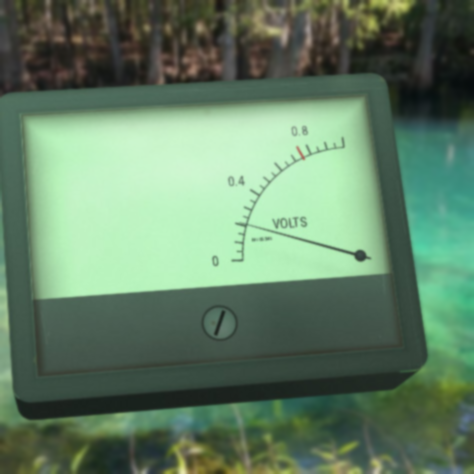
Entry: 0.2 (V)
